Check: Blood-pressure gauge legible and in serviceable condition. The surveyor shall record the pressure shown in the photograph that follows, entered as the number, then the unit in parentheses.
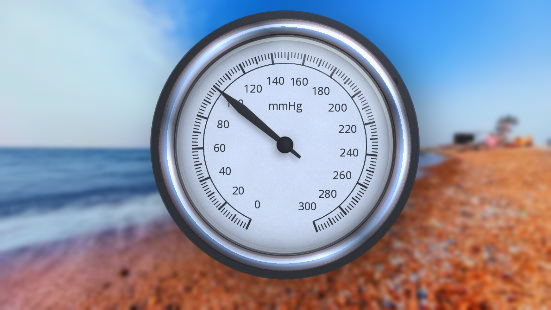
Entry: 100 (mmHg)
